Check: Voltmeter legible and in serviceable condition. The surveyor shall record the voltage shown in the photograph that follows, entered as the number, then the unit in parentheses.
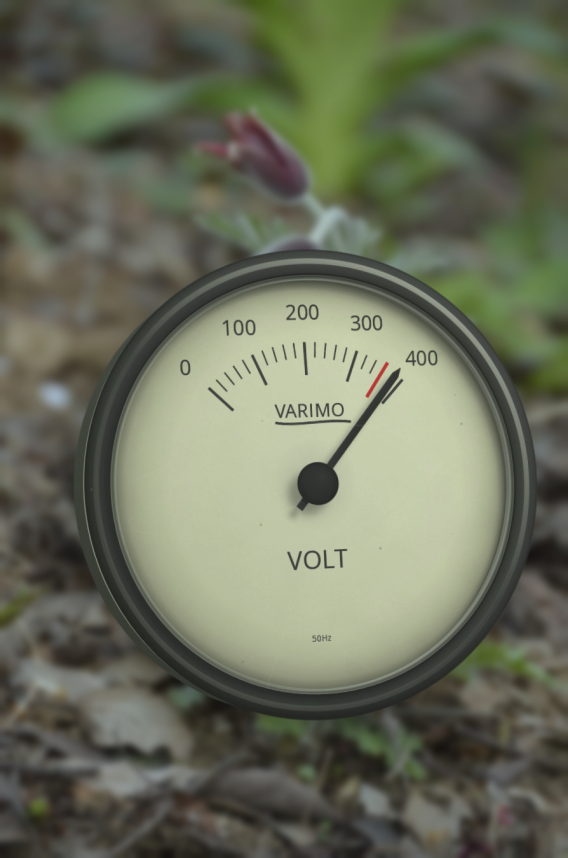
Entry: 380 (V)
